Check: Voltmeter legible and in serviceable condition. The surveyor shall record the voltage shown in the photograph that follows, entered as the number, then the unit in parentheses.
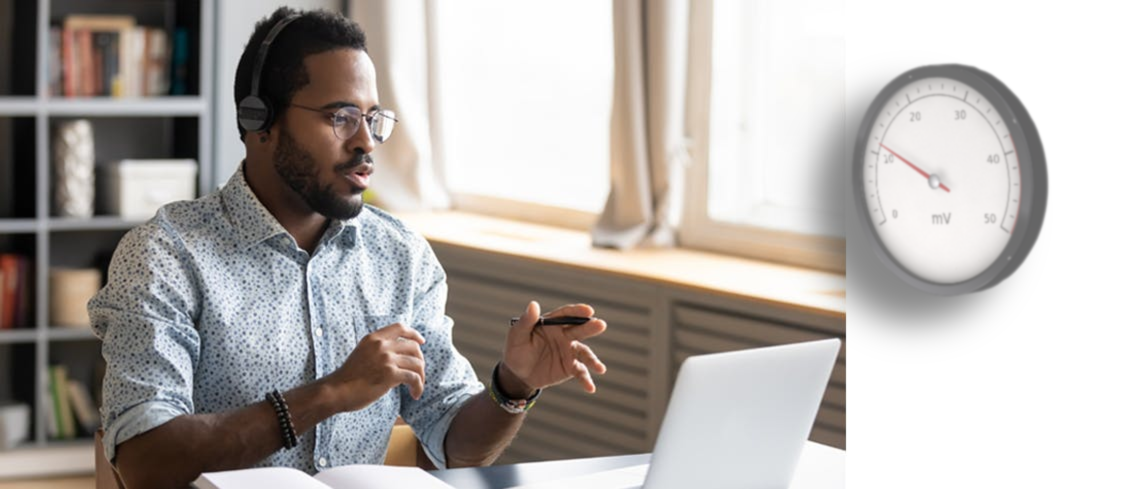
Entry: 12 (mV)
